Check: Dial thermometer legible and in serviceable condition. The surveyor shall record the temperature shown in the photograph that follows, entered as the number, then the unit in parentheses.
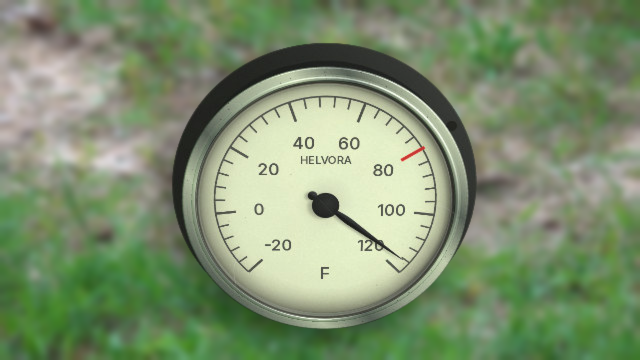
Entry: 116 (°F)
